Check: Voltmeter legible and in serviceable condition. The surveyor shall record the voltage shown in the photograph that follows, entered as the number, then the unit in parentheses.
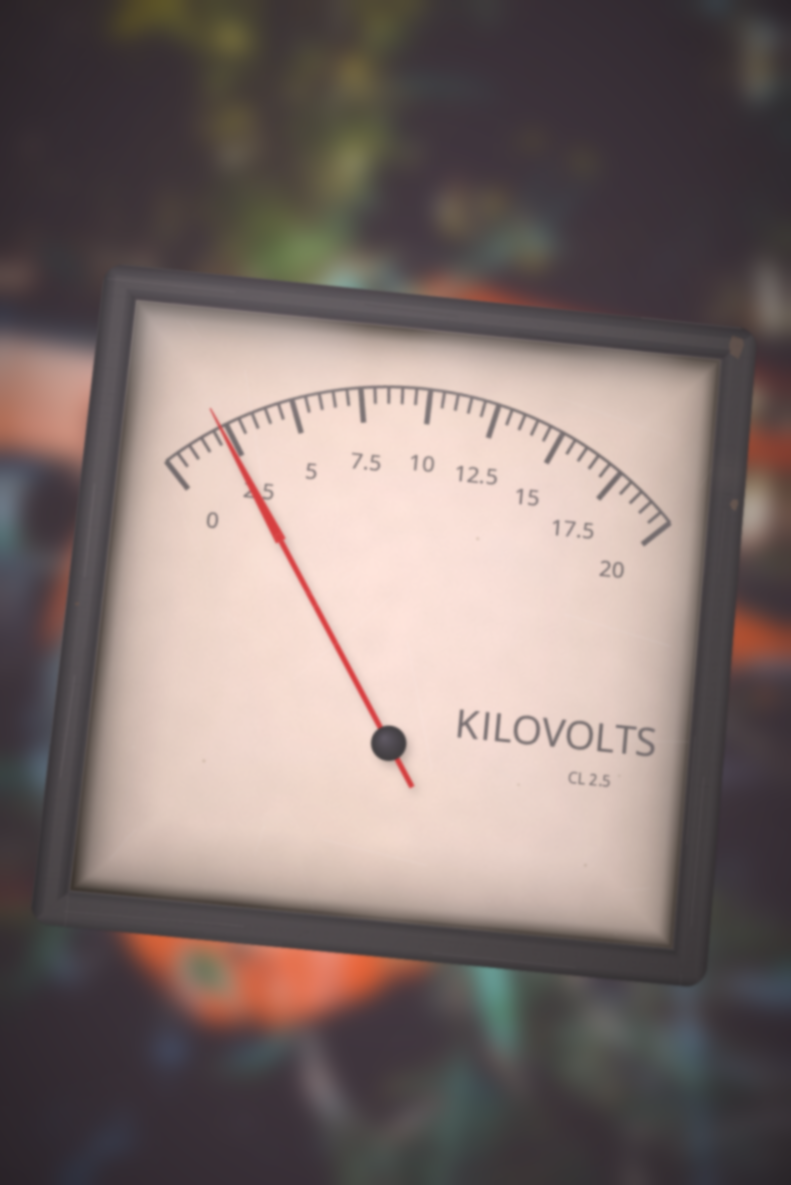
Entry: 2.25 (kV)
